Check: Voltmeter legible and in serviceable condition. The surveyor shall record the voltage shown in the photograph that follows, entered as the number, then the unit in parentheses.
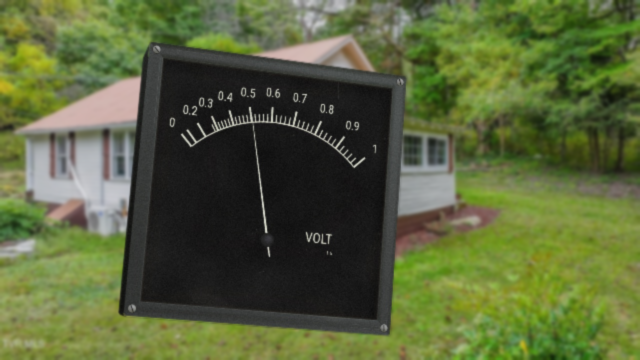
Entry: 0.5 (V)
